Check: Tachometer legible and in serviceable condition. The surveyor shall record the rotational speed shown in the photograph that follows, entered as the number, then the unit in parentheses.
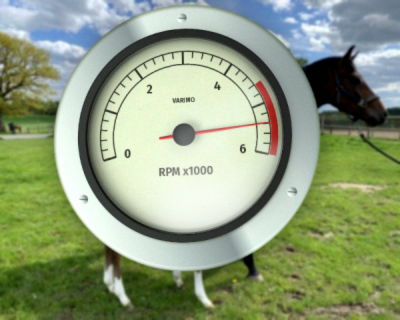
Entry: 5400 (rpm)
